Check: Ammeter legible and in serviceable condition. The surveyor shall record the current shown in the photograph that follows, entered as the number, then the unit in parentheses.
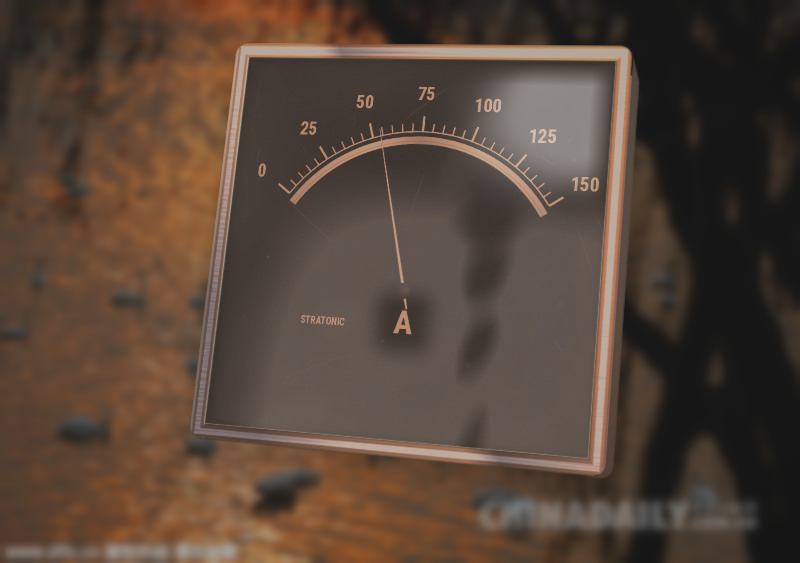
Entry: 55 (A)
